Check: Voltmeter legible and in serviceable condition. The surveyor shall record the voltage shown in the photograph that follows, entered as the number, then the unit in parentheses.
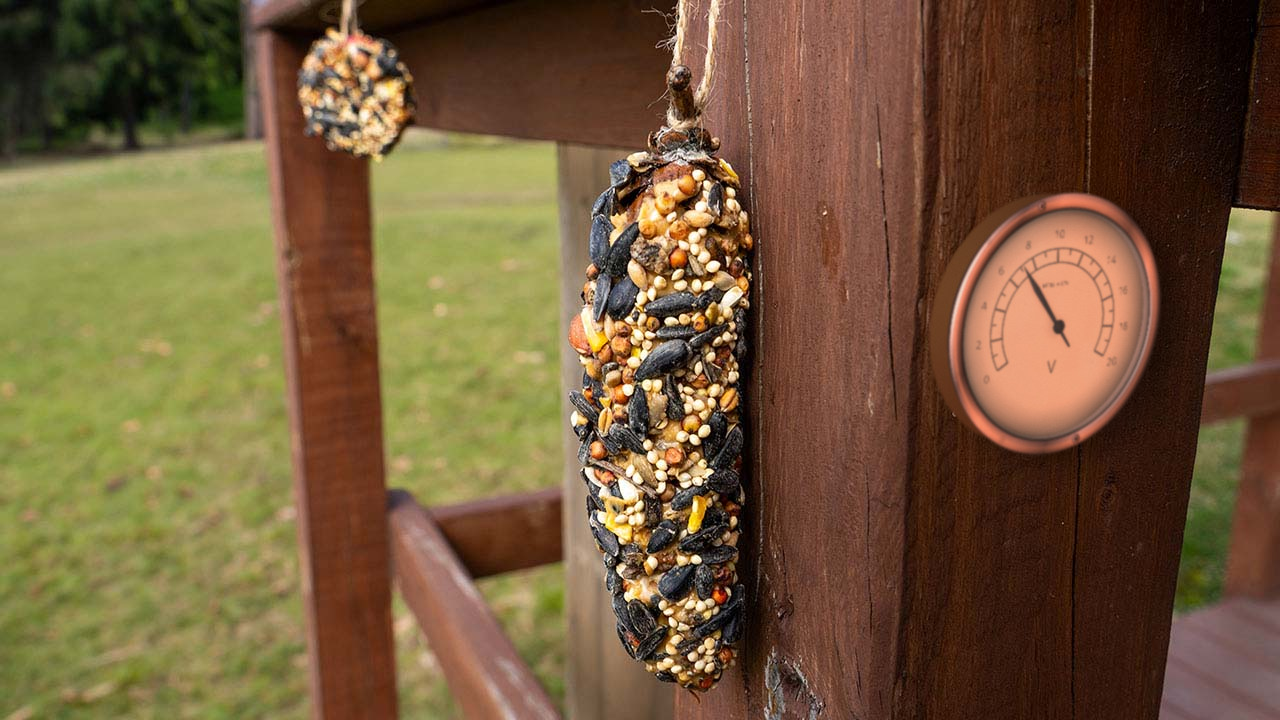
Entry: 7 (V)
